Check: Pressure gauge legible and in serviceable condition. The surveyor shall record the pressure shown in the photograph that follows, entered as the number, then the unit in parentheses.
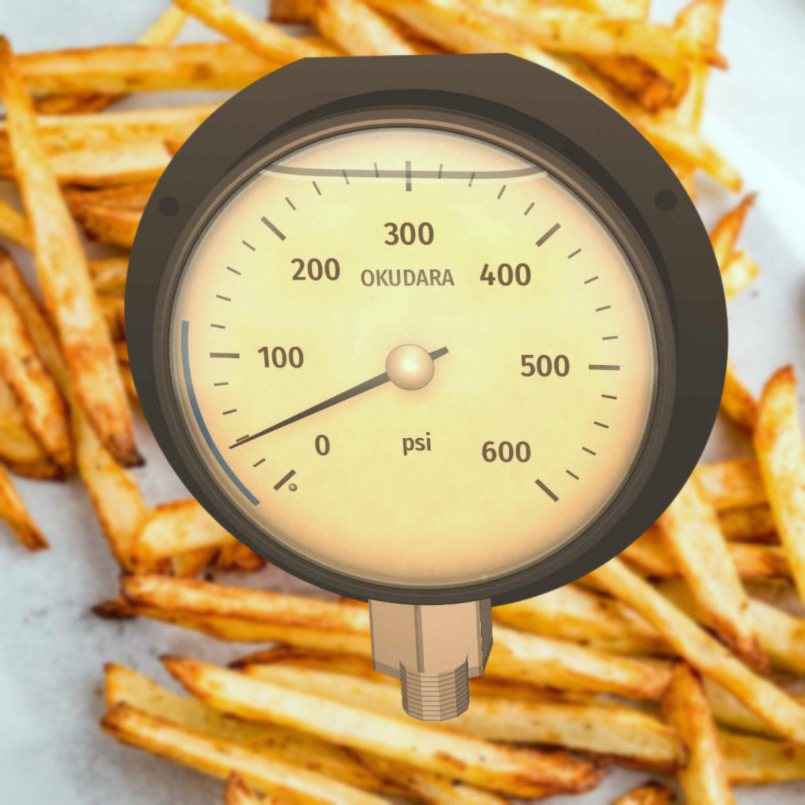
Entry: 40 (psi)
